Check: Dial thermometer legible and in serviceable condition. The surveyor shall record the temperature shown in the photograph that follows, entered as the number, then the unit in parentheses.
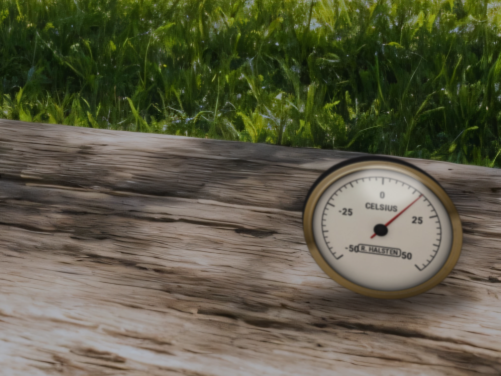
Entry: 15 (°C)
